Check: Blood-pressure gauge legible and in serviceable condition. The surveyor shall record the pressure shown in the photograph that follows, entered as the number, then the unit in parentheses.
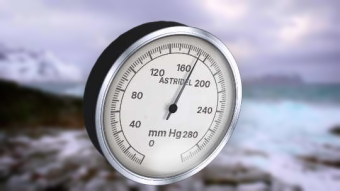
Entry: 170 (mmHg)
